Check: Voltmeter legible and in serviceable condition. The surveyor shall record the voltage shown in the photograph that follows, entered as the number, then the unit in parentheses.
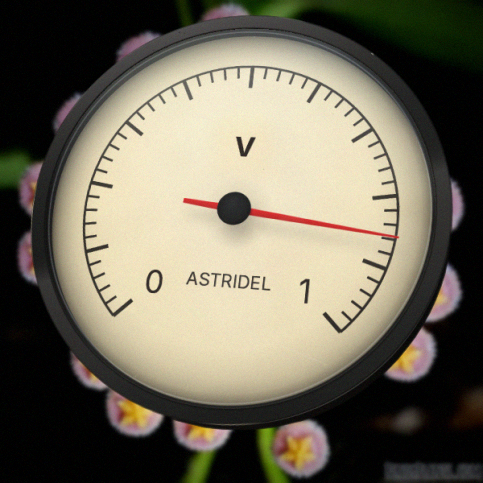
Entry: 0.86 (V)
